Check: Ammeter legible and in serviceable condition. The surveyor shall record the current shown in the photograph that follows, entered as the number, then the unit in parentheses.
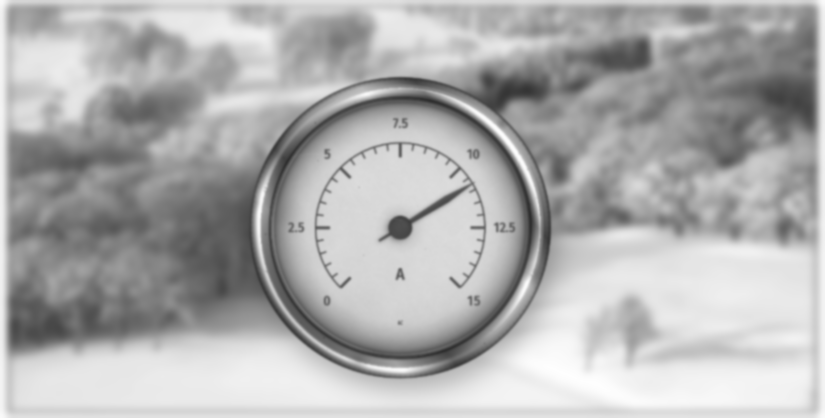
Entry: 10.75 (A)
